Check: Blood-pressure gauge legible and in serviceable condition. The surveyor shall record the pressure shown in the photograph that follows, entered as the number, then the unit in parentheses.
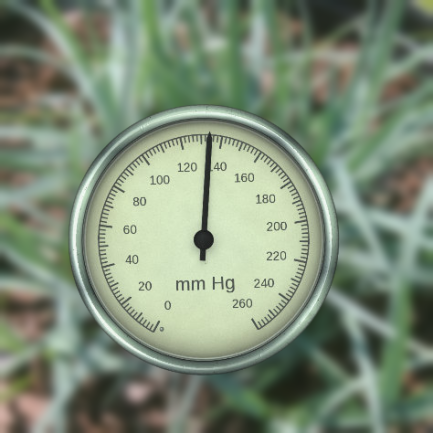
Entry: 134 (mmHg)
